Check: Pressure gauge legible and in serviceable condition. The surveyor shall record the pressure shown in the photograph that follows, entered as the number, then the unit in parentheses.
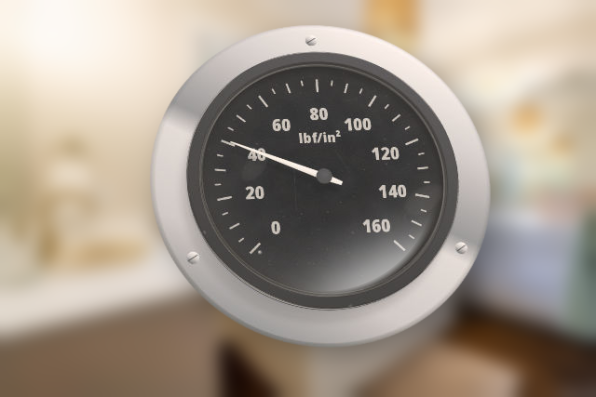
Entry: 40 (psi)
